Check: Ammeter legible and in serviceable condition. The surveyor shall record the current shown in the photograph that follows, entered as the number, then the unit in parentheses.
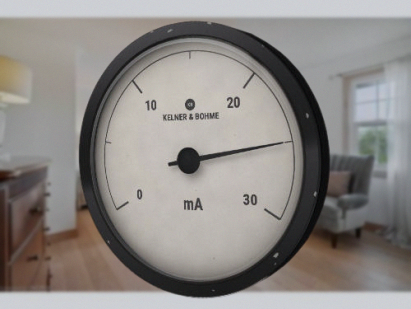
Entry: 25 (mA)
